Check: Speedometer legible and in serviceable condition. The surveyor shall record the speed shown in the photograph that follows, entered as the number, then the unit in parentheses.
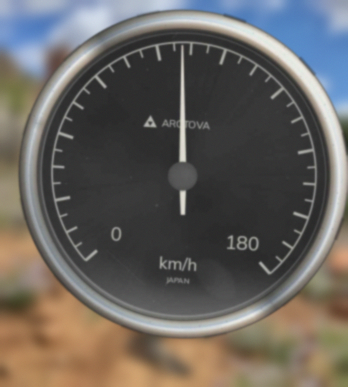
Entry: 87.5 (km/h)
